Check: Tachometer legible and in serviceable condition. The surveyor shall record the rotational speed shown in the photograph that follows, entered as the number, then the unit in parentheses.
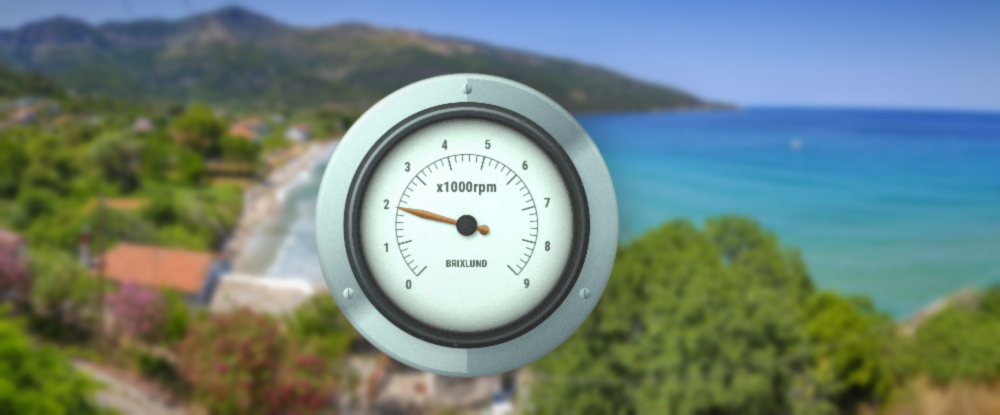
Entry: 2000 (rpm)
